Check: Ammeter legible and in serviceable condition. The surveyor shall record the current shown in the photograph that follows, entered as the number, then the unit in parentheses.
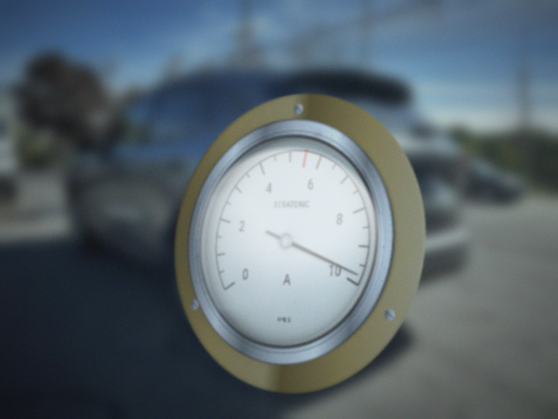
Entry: 9.75 (A)
